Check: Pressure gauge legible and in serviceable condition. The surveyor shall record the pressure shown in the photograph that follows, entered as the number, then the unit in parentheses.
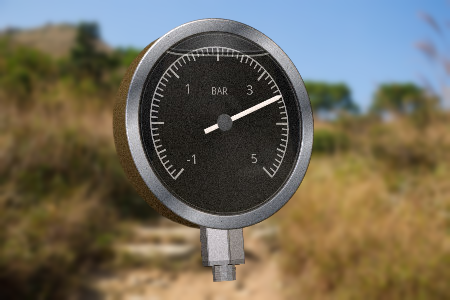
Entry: 3.5 (bar)
